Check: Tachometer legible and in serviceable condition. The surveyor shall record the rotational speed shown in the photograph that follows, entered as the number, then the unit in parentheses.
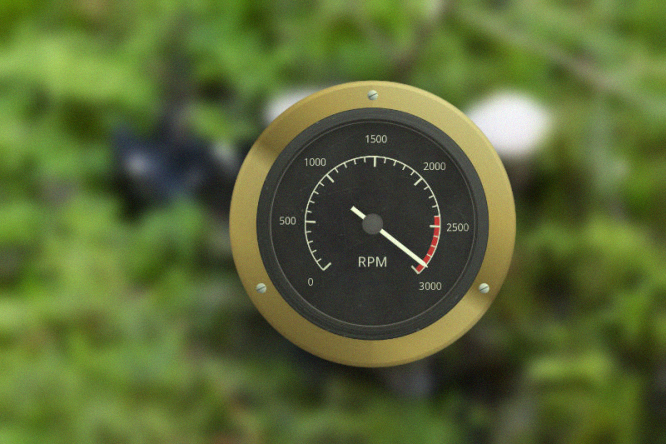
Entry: 2900 (rpm)
